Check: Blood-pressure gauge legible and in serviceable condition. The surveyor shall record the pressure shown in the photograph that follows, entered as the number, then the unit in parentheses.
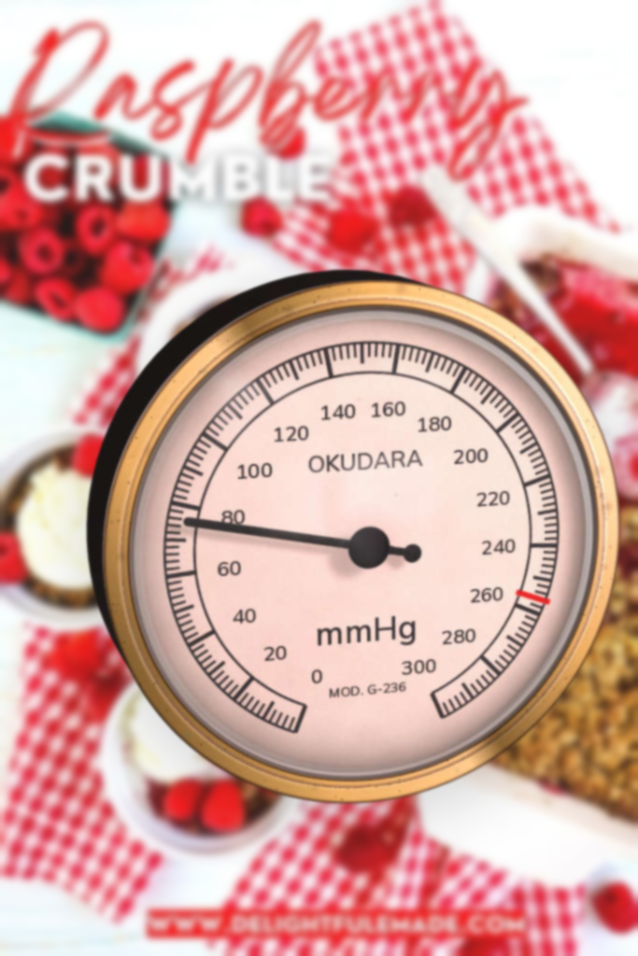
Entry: 76 (mmHg)
